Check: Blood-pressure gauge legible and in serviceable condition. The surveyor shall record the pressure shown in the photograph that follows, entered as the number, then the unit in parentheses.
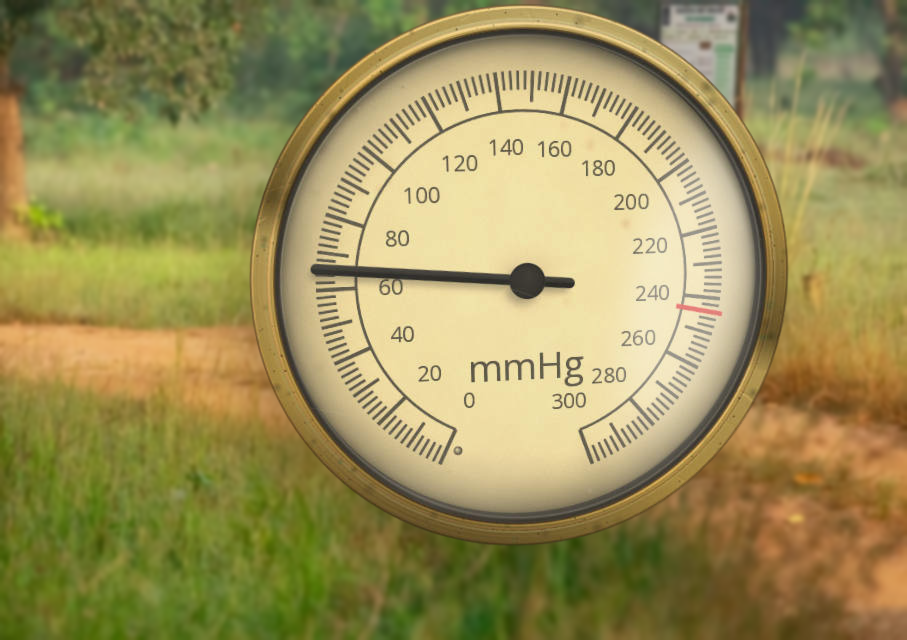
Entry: 66 (mmHg)
